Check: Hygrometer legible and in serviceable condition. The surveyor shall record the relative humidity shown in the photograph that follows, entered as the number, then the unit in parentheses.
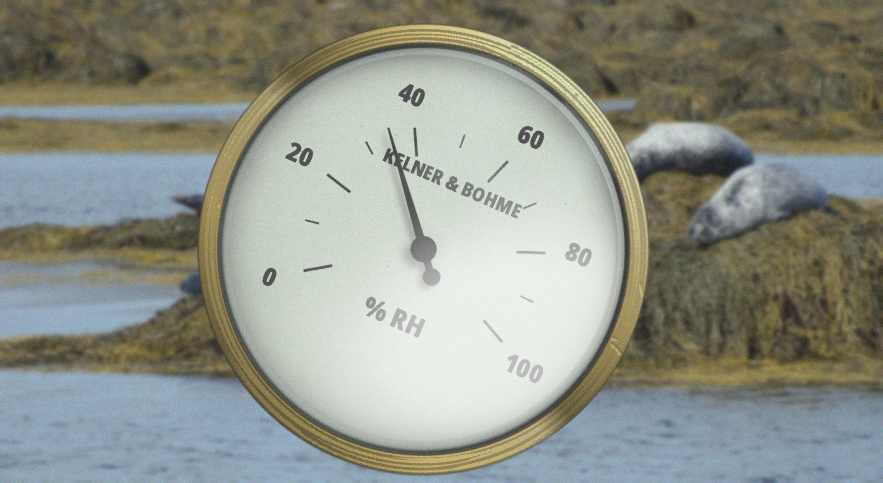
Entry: 35 (%)
